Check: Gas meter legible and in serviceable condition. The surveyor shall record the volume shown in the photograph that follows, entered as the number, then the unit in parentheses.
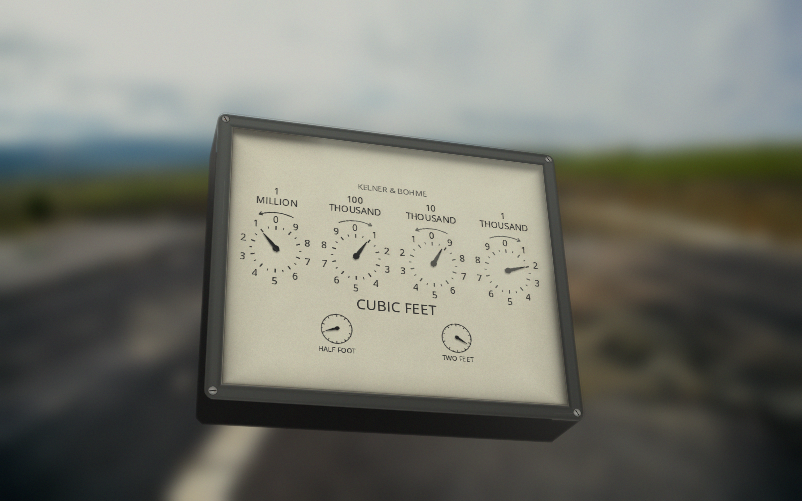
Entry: 109200 (ft³)
